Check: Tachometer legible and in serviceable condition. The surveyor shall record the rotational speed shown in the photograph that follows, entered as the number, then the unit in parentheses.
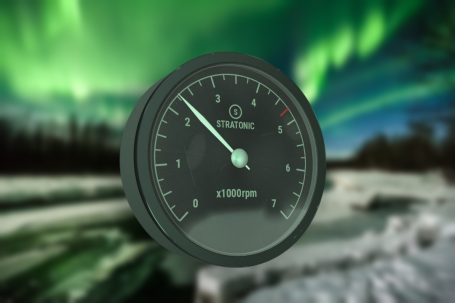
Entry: 2250 (rpm)
